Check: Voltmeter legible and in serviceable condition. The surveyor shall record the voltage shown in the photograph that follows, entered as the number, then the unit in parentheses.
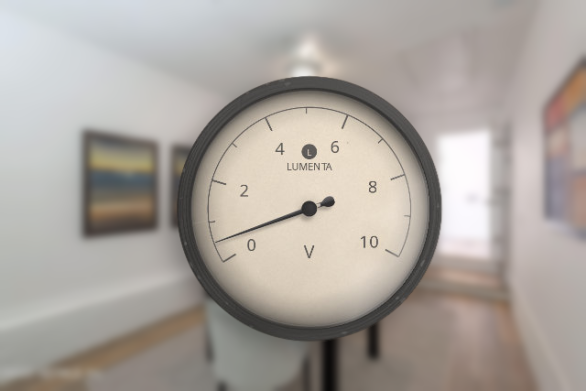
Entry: 0.5 (V)
